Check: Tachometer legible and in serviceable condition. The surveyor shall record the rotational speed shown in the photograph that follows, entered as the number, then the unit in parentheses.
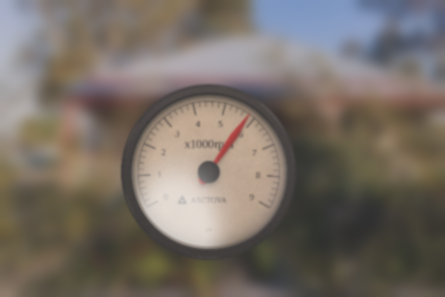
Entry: 5800 (rpm)
